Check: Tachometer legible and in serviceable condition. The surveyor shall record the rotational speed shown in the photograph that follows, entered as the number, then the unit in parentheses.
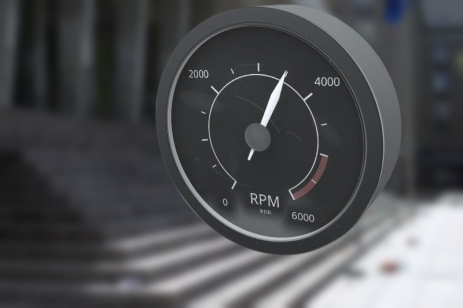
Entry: 3500 (rpm)
